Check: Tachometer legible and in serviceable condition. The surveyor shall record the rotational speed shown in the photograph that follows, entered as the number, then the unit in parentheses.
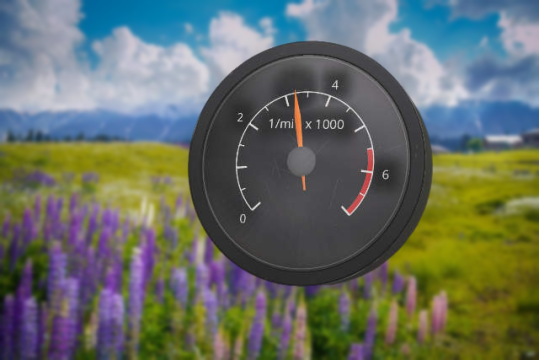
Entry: 3250 (rpm)
